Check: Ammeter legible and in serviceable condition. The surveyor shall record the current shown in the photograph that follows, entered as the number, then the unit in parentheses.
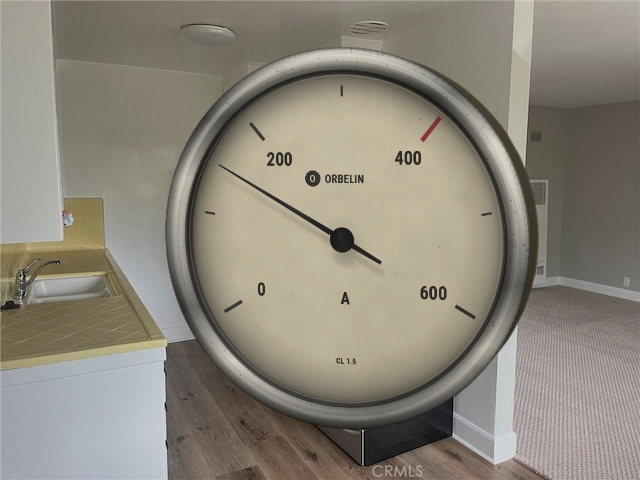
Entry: 150 (A)
